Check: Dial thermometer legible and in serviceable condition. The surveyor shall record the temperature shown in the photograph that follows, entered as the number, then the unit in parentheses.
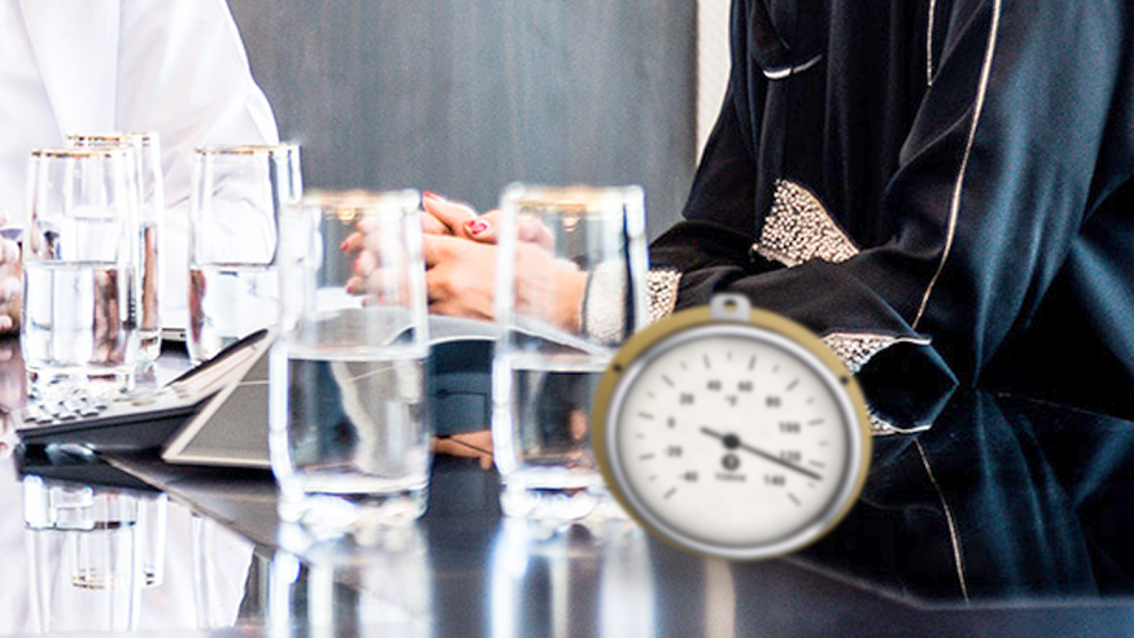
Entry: 125 (°F)
